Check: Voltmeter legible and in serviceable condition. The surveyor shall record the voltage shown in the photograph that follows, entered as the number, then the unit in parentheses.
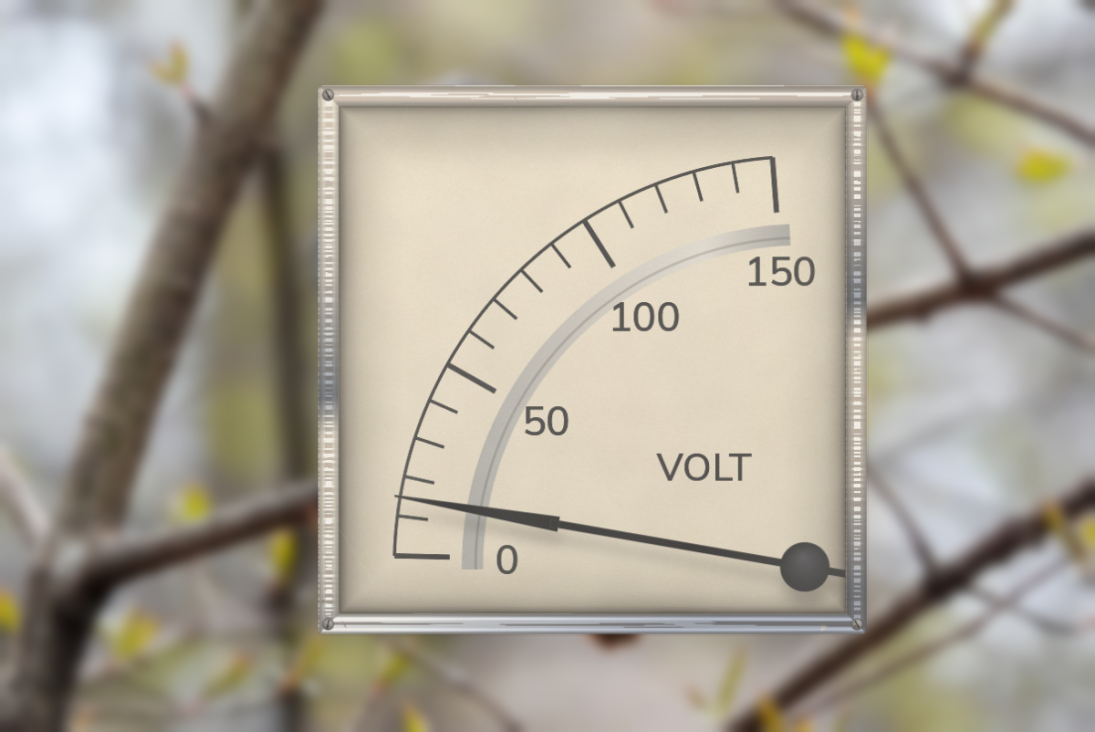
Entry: 15 (V)
